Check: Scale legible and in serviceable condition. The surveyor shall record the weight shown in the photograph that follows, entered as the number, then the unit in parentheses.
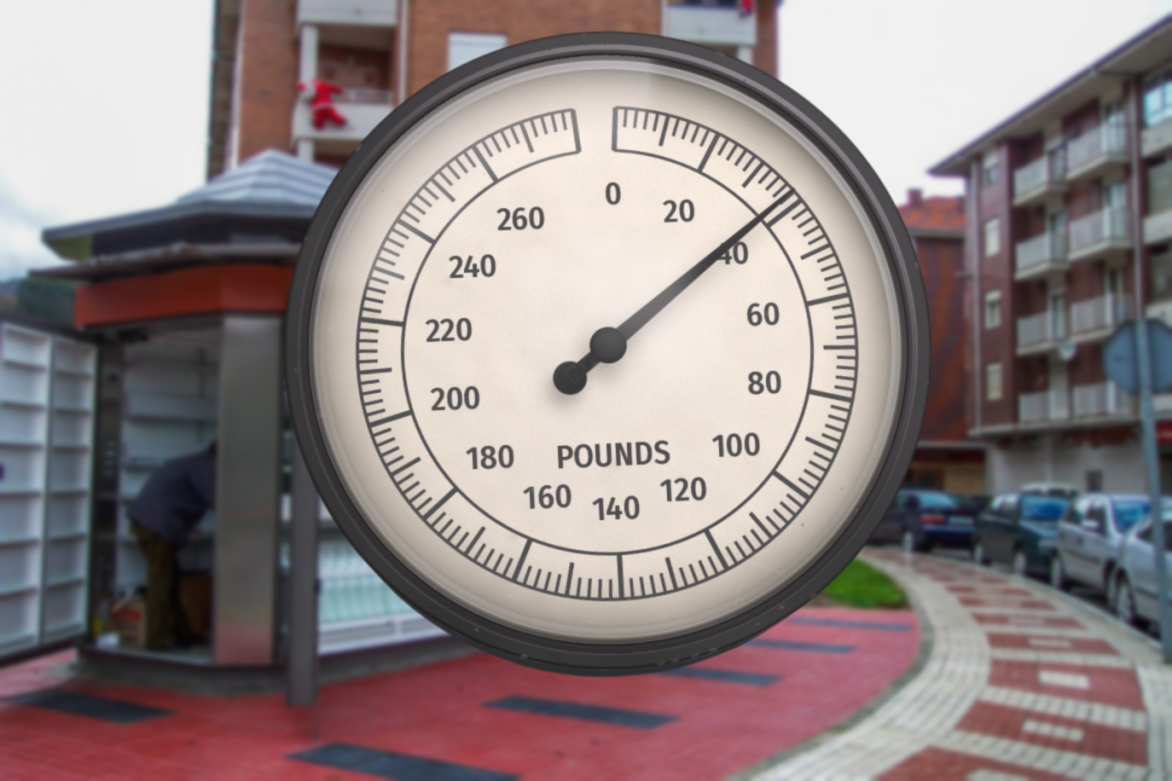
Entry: 38 (lb)
